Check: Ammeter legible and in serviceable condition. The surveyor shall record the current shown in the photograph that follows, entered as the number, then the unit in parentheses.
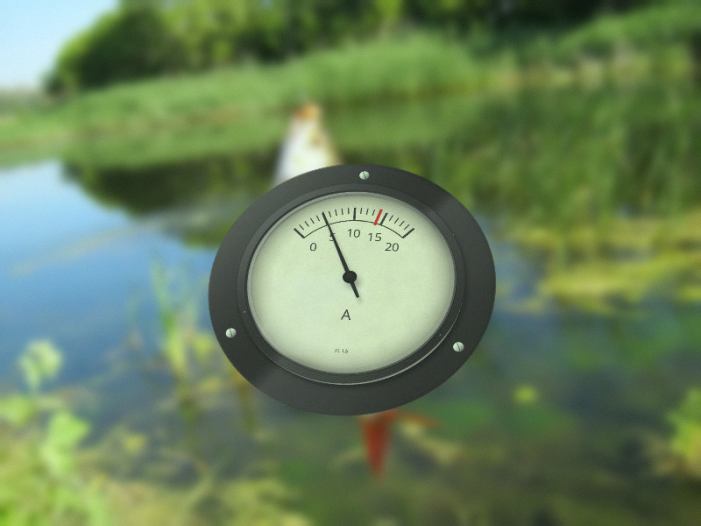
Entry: 5 (A)
